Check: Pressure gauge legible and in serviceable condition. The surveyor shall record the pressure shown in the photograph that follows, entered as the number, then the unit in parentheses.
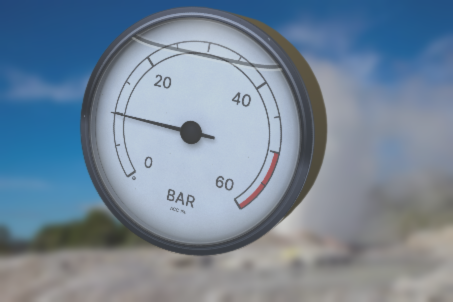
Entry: 10 (bar)
